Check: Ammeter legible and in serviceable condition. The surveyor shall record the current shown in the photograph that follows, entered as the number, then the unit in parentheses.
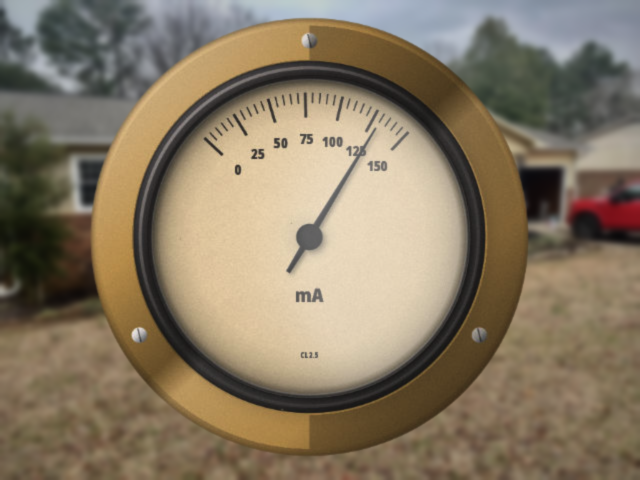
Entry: 130 (mA)
